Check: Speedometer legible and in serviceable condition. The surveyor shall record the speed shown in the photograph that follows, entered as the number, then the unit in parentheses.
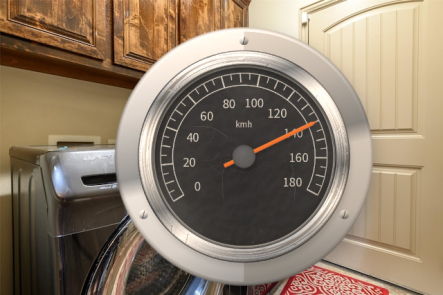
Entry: 140 (km/h)
